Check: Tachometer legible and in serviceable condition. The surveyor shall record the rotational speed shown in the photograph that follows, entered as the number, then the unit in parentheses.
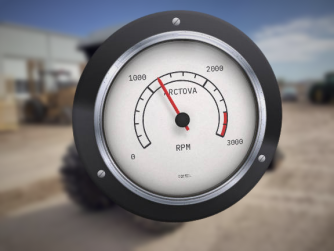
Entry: 1200 (rpm)
